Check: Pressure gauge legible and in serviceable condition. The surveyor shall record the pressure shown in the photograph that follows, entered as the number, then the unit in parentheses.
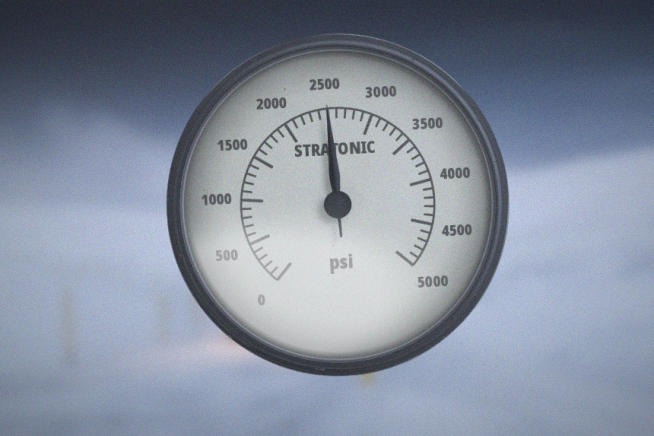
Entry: 2500 (psi)
